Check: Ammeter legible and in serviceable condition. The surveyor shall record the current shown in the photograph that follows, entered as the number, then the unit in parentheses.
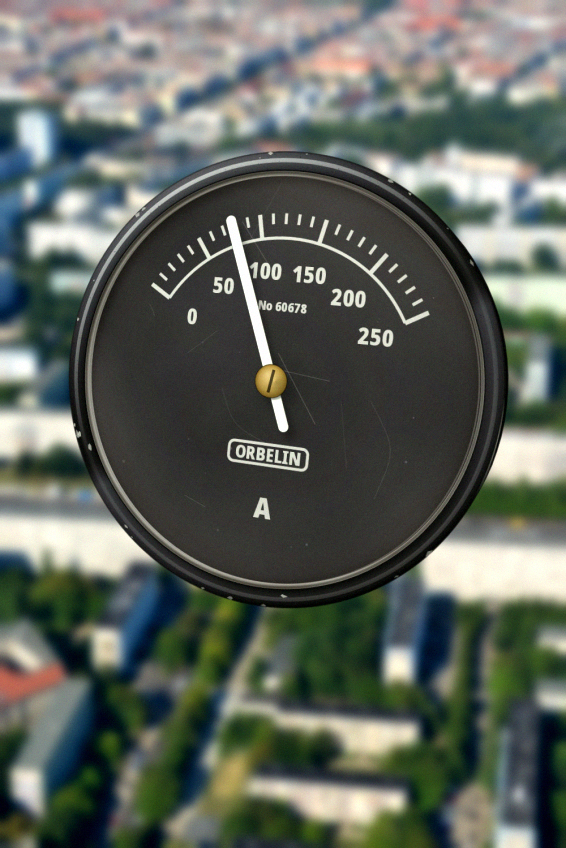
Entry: 80 (A)
